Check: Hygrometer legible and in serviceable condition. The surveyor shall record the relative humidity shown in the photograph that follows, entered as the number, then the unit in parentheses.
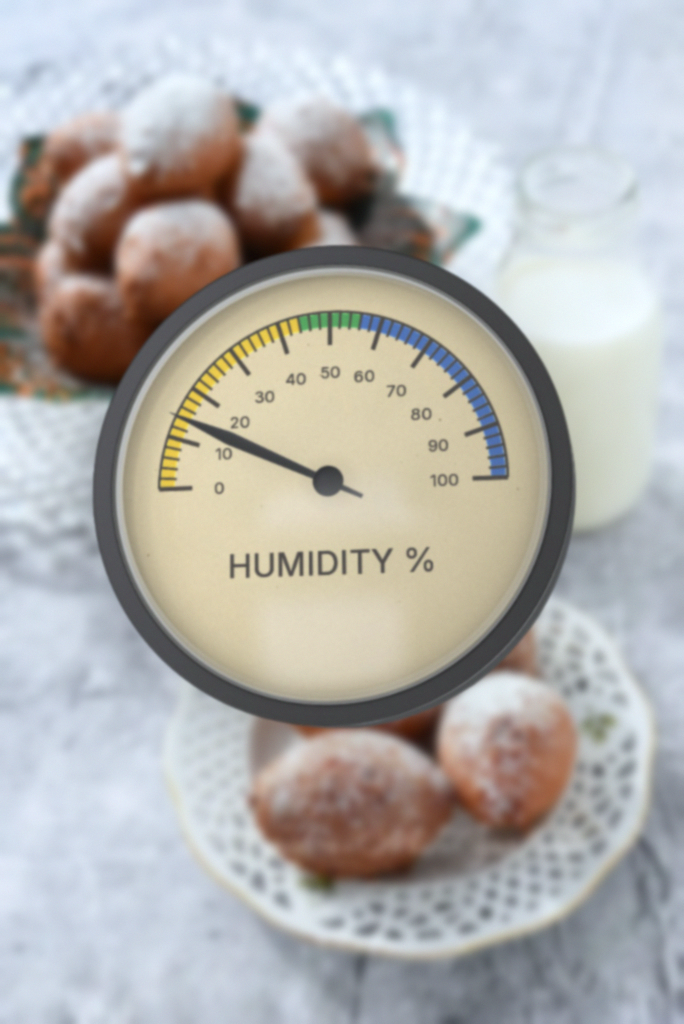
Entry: 14 (%)
